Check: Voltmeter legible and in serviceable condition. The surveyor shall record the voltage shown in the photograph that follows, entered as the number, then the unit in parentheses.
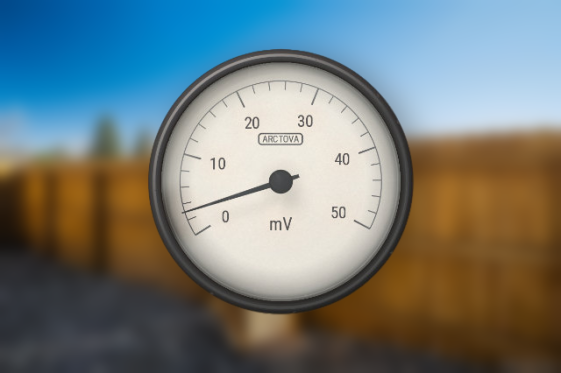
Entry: 3 (mV)
